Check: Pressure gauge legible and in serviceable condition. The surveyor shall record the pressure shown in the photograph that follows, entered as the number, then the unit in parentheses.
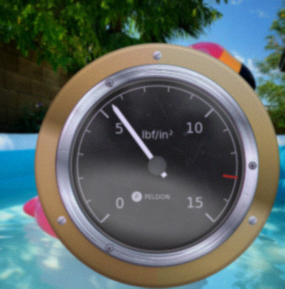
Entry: 5.5 (psi)
